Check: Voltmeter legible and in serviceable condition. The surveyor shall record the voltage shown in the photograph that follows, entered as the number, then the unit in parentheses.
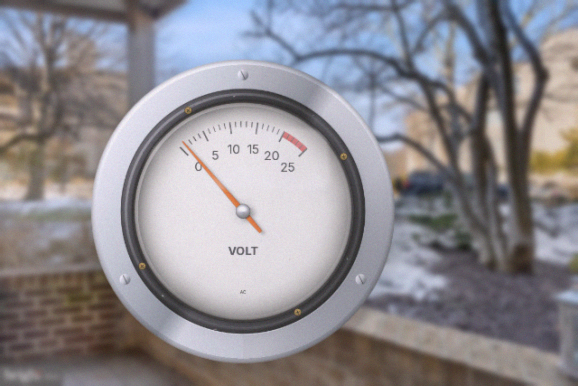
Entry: 1 (V)
